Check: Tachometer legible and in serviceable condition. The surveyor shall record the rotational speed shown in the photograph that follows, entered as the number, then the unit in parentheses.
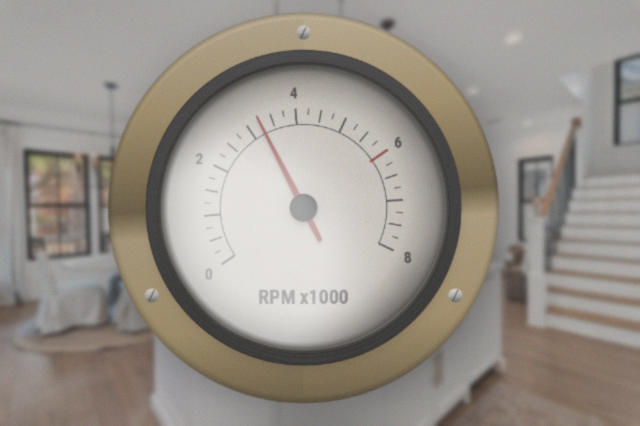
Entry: 3250 (rpm)
